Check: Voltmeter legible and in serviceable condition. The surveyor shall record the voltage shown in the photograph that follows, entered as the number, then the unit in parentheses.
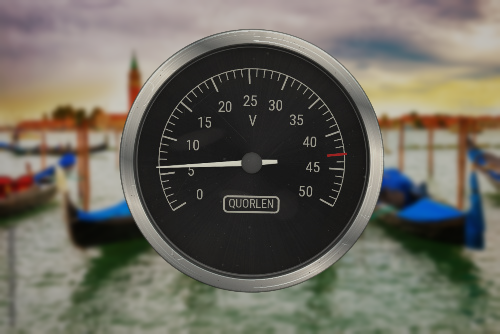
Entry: 6 (V)
